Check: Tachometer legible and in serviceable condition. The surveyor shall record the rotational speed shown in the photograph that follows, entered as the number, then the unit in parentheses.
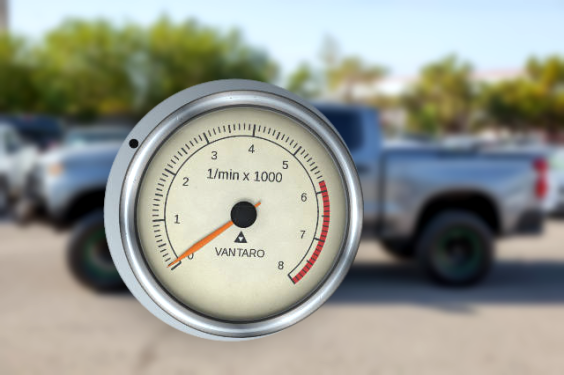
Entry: 100 (rpm)
